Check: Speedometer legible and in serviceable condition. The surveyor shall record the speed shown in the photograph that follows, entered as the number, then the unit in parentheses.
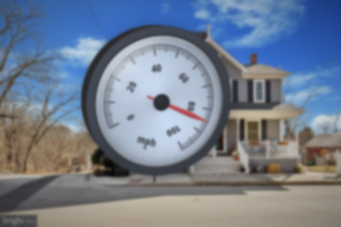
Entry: 85 (mph)
